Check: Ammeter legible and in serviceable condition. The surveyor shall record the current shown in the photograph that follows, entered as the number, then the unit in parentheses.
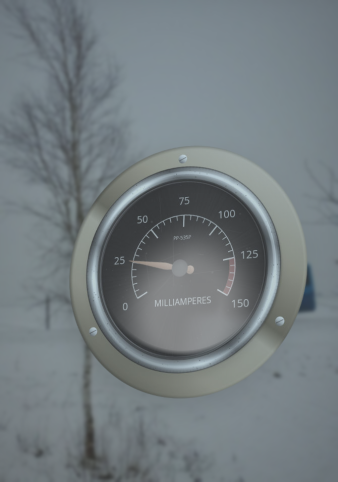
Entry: 25 (mA)
